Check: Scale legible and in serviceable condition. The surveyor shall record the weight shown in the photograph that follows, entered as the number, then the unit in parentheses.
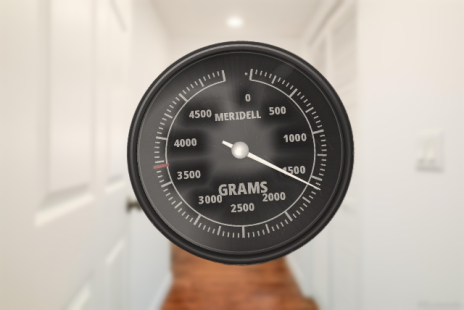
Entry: 1600 (g)
